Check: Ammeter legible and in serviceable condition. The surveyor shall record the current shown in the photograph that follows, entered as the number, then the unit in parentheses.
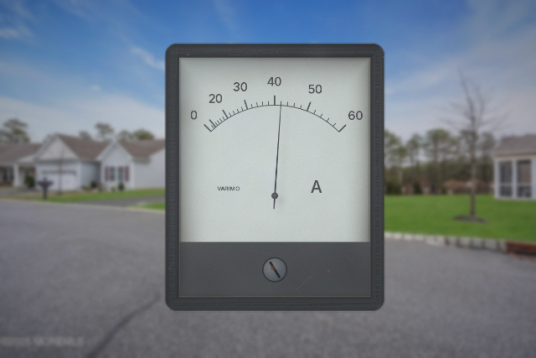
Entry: 42 (A)
